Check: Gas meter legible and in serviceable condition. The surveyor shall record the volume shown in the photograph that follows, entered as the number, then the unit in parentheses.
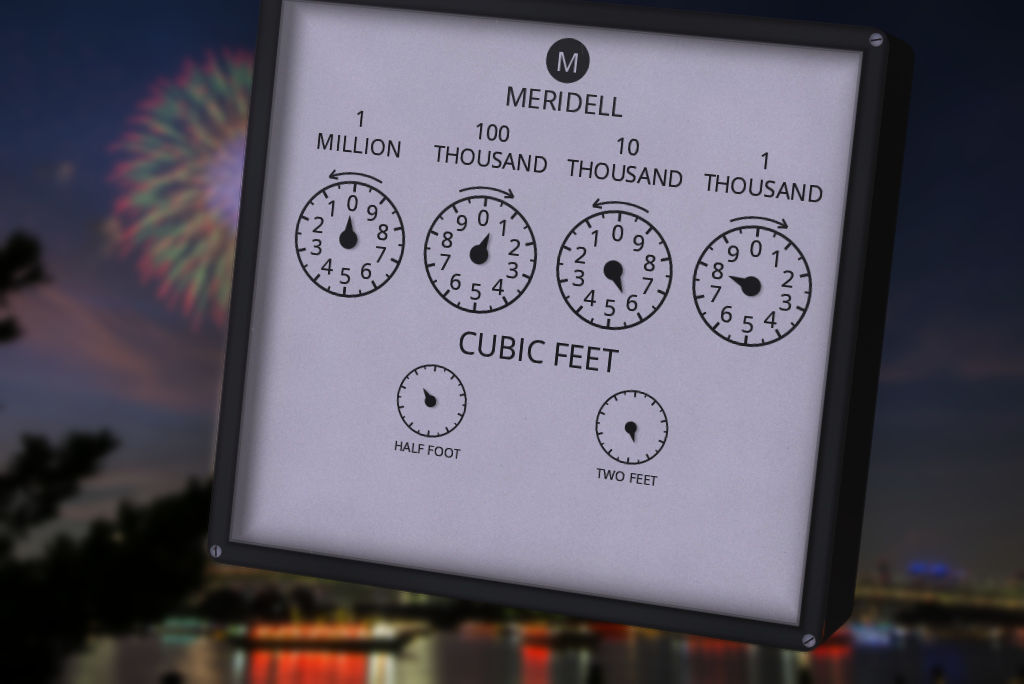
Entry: 5800 (ft³)
